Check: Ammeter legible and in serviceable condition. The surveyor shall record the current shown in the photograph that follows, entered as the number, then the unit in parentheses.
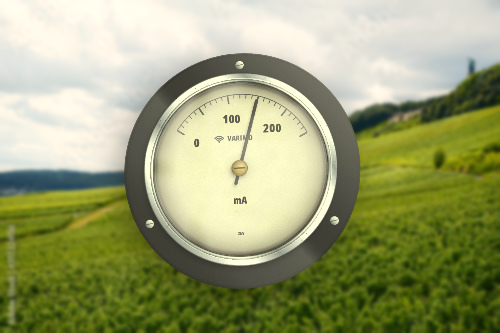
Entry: 150 (mA)
